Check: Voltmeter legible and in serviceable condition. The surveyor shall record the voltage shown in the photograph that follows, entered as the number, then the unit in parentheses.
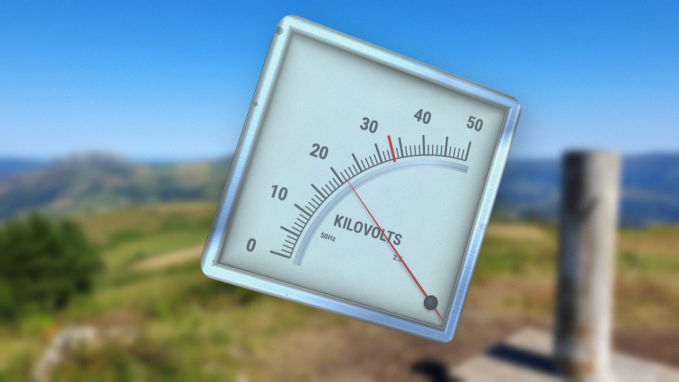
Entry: 21 (kV)
